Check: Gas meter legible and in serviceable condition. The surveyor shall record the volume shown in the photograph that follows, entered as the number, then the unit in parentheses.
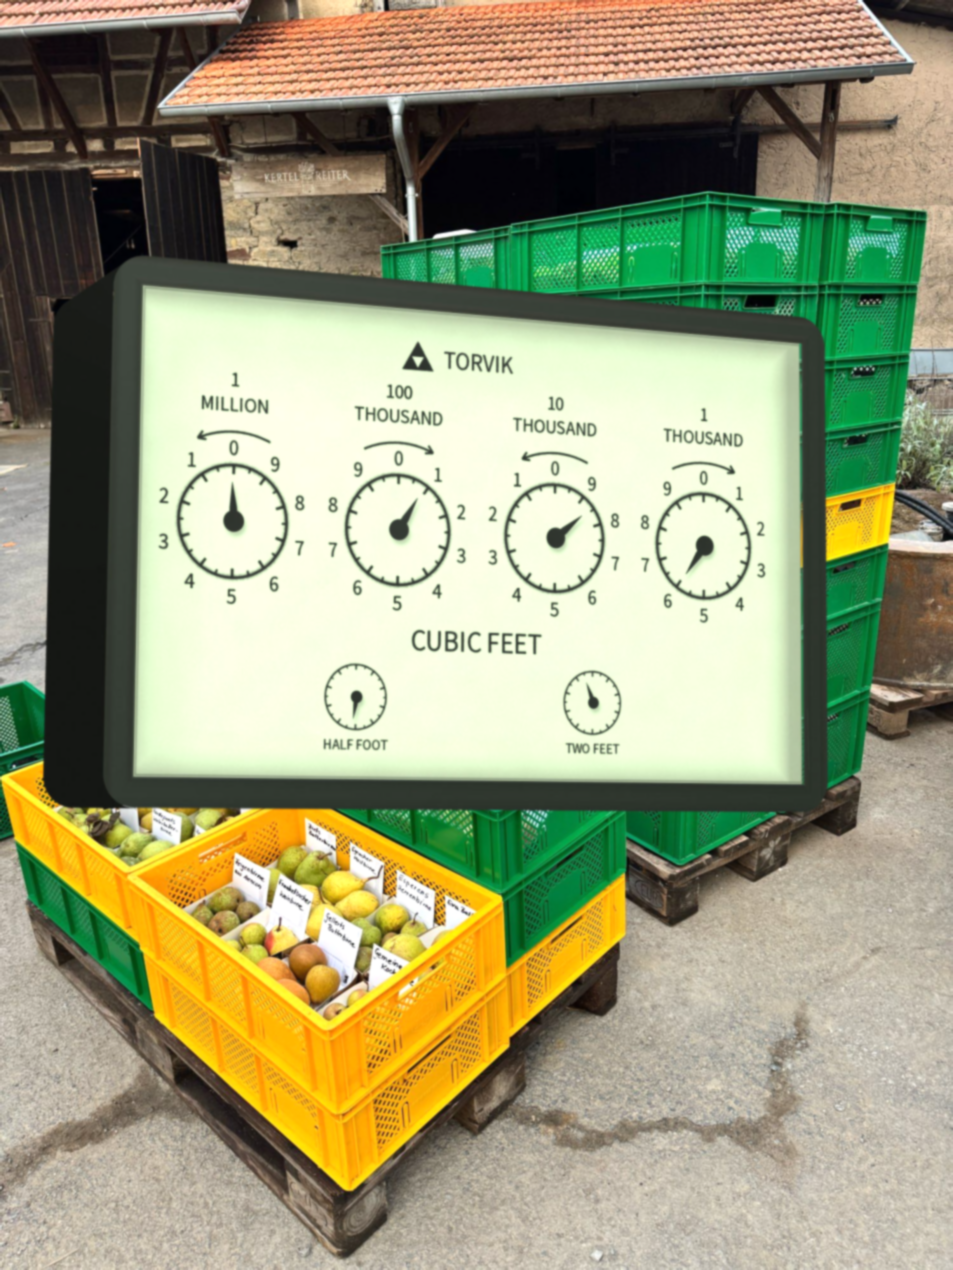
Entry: 8600 (ft³)
